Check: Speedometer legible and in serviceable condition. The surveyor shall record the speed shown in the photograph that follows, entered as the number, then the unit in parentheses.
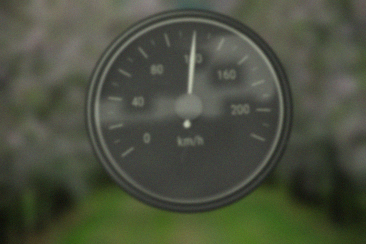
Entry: 120 (km/h)
